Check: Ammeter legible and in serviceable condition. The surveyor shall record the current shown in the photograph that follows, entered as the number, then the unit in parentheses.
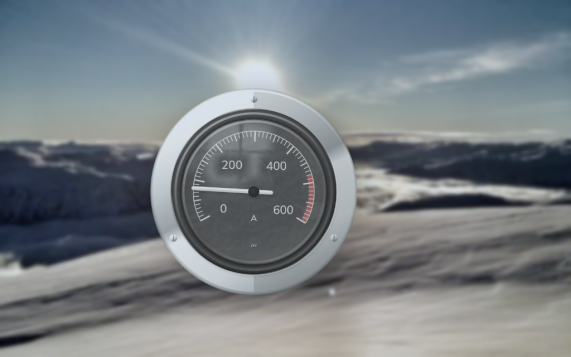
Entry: 80 (A)
